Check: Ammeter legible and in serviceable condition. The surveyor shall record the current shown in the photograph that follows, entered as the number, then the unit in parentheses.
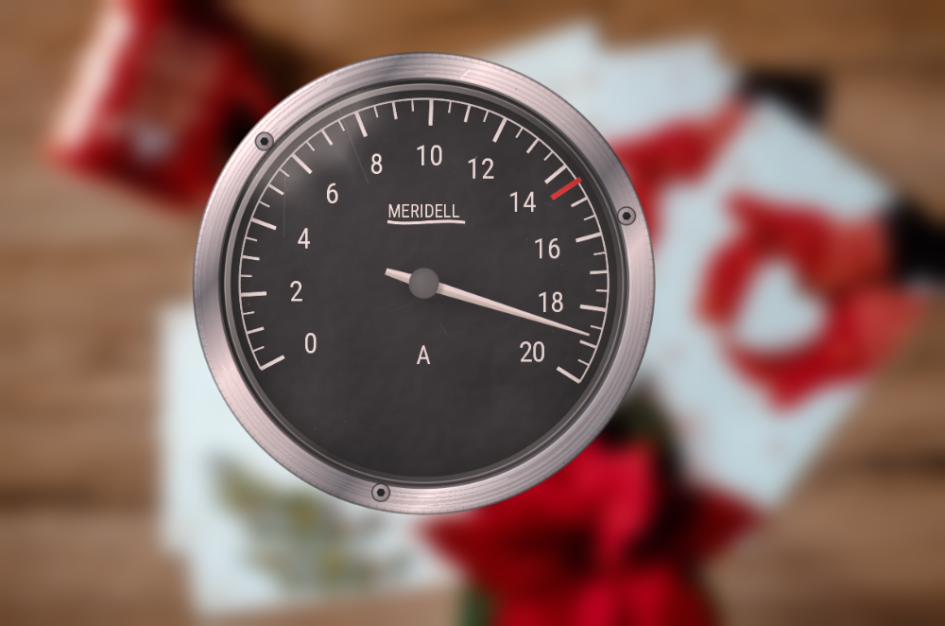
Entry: 18.75 (A)
